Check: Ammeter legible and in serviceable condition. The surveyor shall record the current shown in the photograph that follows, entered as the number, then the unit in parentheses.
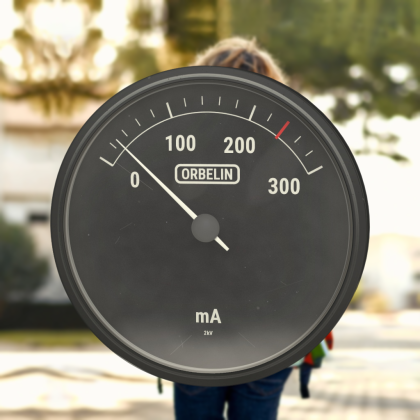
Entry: 30 (mA)
